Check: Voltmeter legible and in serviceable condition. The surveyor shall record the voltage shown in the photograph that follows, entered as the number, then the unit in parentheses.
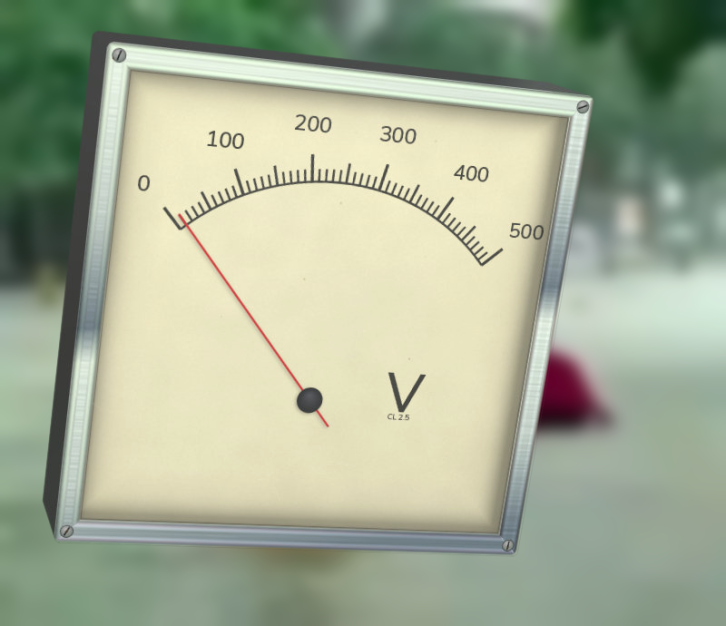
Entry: 10 (V)
